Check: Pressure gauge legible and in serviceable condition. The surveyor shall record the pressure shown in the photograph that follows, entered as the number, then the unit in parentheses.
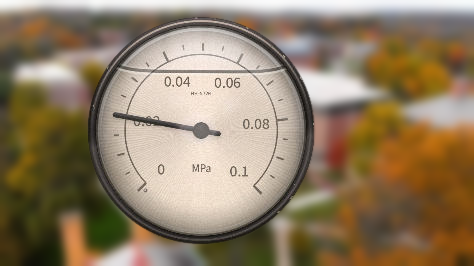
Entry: 0.02 (MPa)
